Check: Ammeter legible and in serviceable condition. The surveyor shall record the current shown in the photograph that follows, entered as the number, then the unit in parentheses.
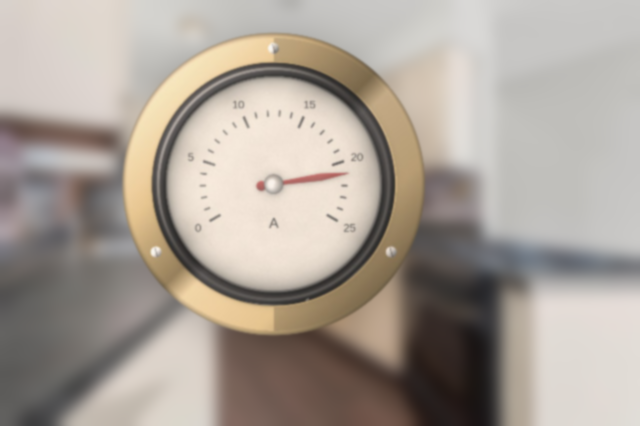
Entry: 21 (A)
